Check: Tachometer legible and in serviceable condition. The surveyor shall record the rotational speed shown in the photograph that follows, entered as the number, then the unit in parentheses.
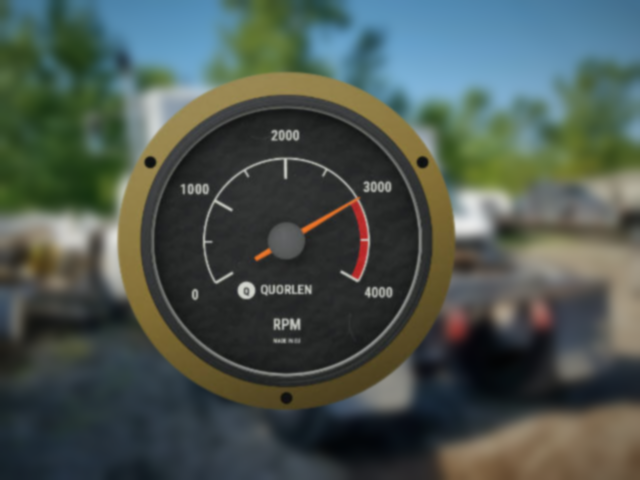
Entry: 3000 (rpm)
